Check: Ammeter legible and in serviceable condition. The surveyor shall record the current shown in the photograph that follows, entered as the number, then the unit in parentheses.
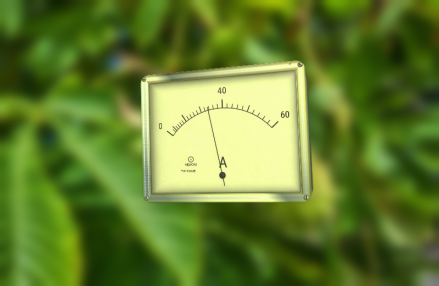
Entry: 34 (A)
